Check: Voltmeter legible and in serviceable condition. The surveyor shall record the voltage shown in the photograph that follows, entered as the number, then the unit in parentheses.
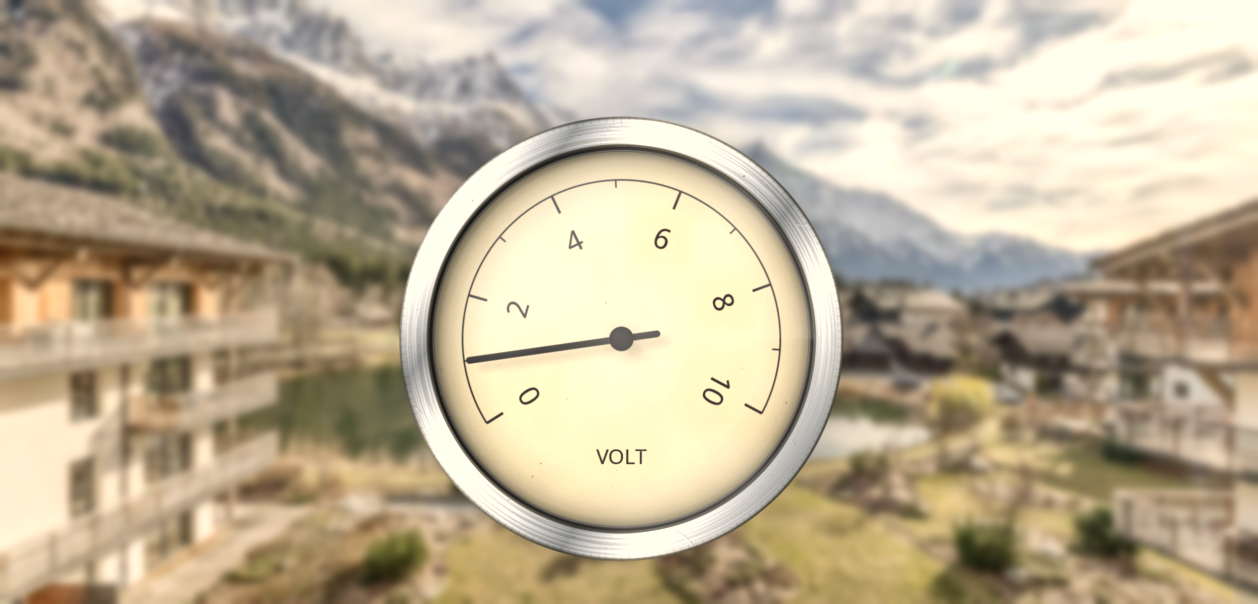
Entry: 1 (V)
